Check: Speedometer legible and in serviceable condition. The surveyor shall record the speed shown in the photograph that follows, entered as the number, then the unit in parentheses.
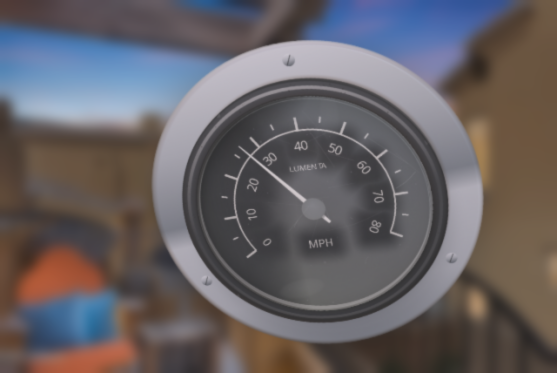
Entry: 27.5 (mph)
